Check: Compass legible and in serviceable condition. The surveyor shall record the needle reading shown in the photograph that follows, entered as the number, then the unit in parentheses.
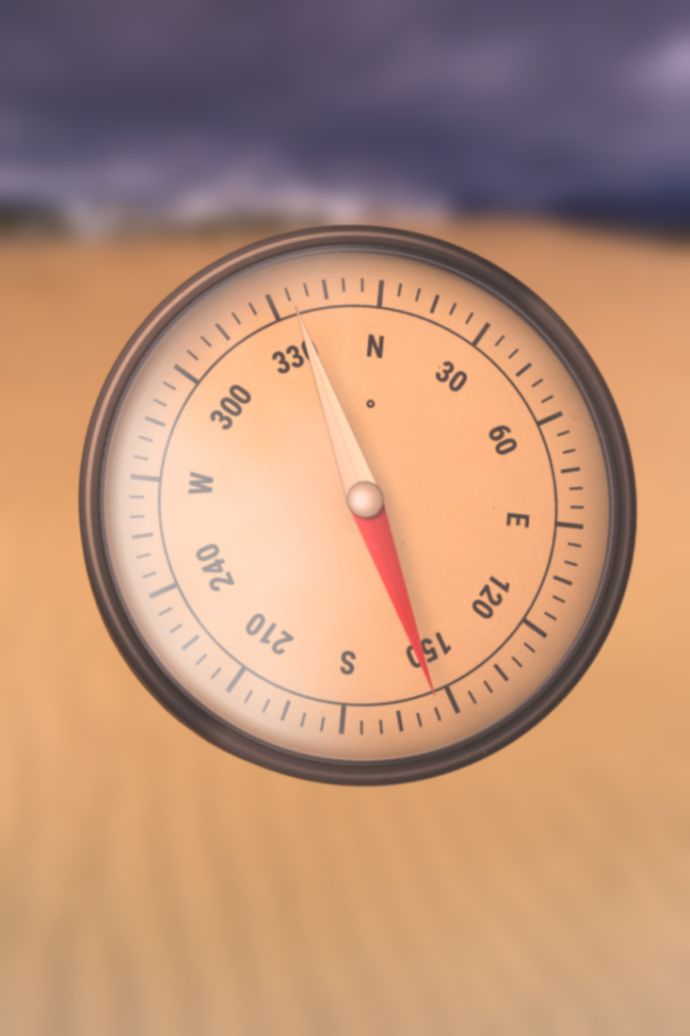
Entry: 155 (°)
